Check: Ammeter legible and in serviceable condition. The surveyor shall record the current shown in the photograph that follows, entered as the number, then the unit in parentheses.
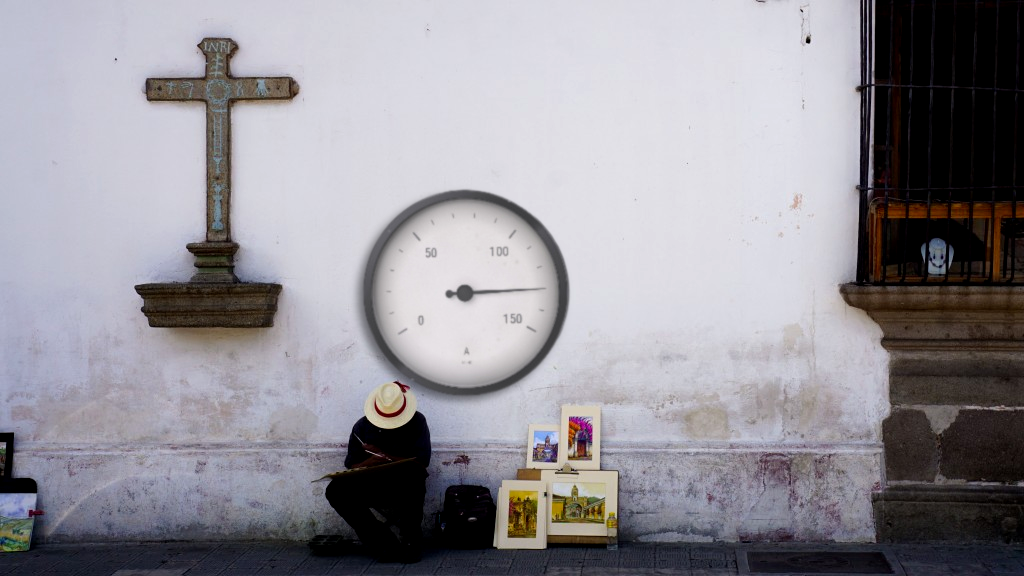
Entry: 130 (A)
